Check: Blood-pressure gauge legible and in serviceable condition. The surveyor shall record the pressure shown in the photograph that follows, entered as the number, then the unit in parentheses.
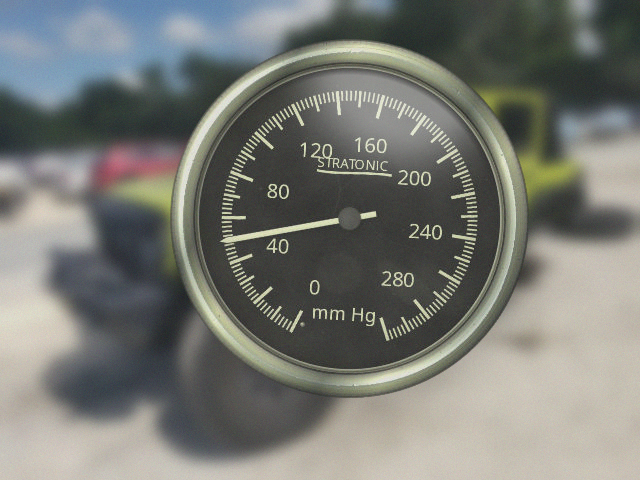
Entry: 50 (mmHg)
